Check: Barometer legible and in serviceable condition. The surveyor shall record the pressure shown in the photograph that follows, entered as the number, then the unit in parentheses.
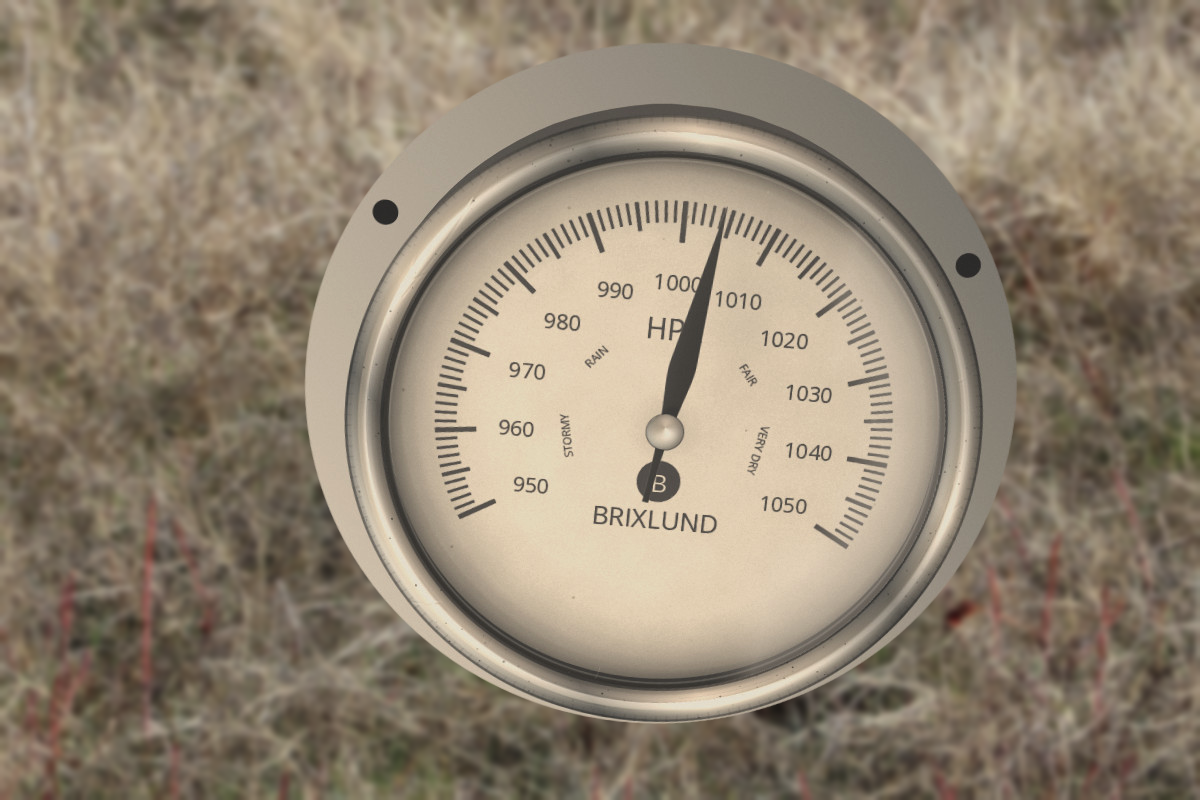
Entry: 1004 (hPa)
